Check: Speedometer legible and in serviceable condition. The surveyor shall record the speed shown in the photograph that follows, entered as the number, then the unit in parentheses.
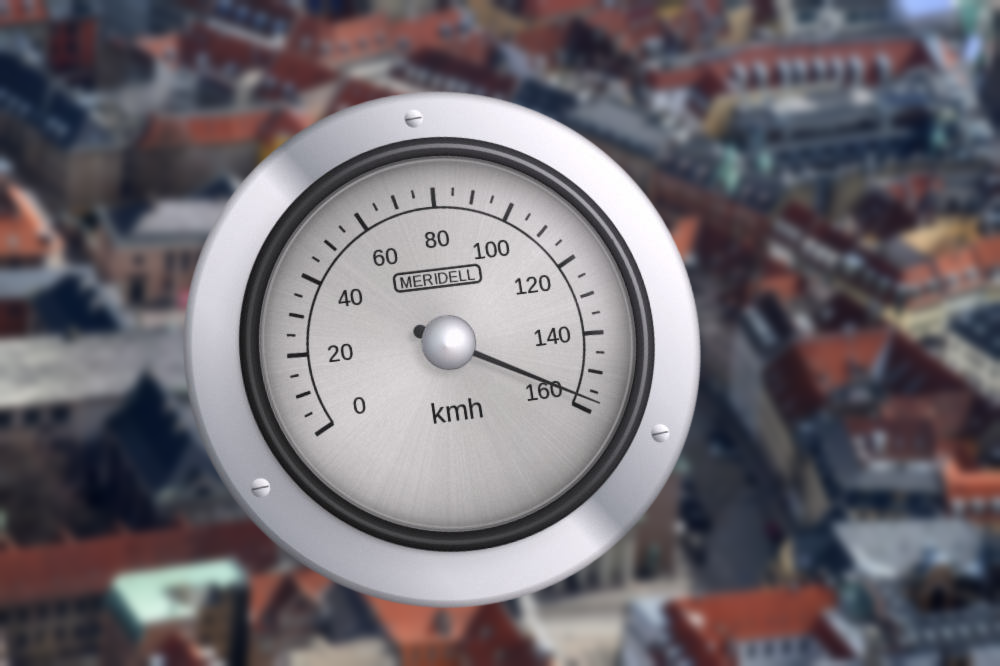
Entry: 157.5 (km/h)
